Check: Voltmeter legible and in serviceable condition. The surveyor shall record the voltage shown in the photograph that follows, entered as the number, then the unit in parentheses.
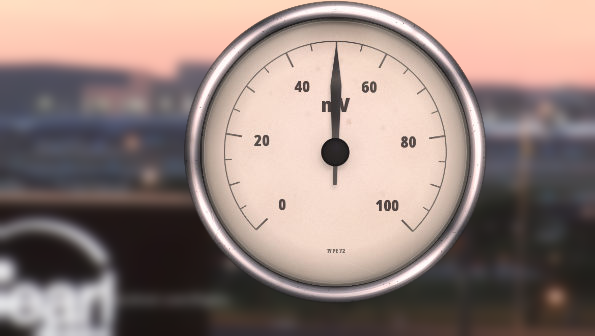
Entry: 50 (mV)
